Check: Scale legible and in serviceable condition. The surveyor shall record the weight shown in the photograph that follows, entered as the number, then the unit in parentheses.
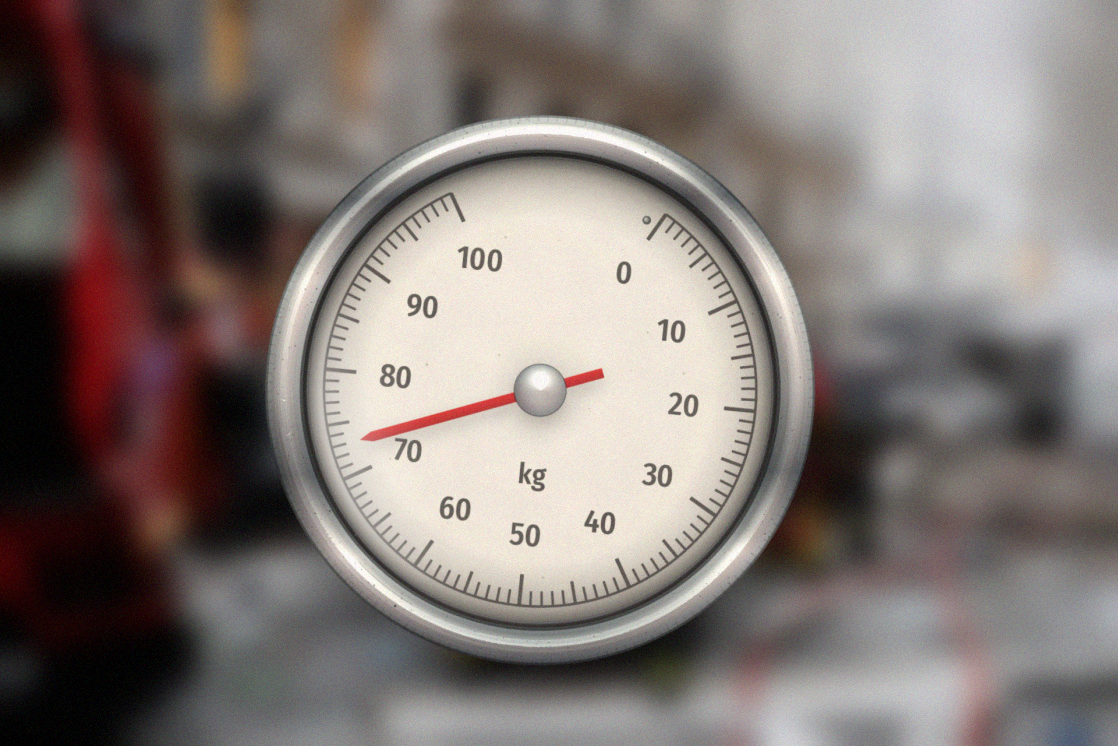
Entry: 73 (kg)
